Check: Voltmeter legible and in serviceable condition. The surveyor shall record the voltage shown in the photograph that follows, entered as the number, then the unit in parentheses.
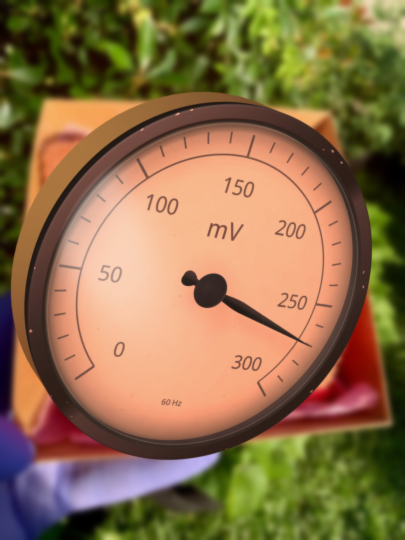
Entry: 270 (mV)
